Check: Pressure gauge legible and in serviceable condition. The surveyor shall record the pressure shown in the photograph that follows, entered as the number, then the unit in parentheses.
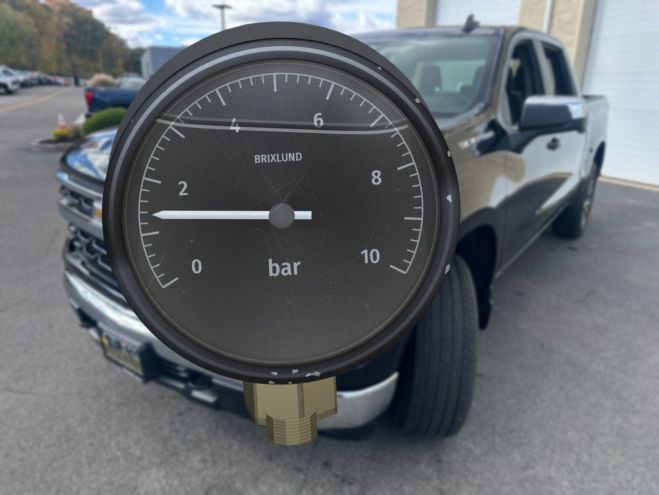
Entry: 1.4 (bar)
